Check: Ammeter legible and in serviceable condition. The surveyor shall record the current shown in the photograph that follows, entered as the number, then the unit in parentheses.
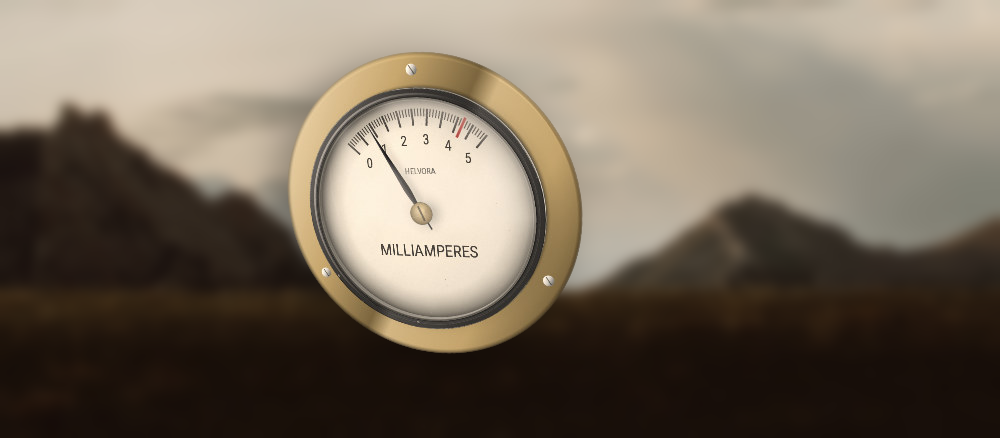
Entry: 1 (mA)
